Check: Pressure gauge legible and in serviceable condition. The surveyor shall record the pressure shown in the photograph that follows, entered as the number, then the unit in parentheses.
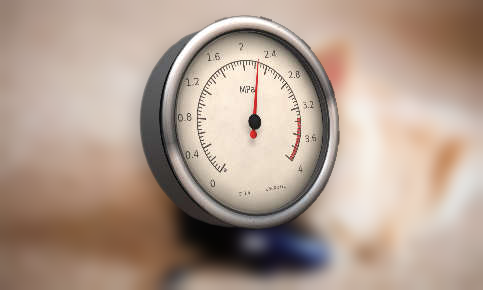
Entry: 2.2 (MPa)
